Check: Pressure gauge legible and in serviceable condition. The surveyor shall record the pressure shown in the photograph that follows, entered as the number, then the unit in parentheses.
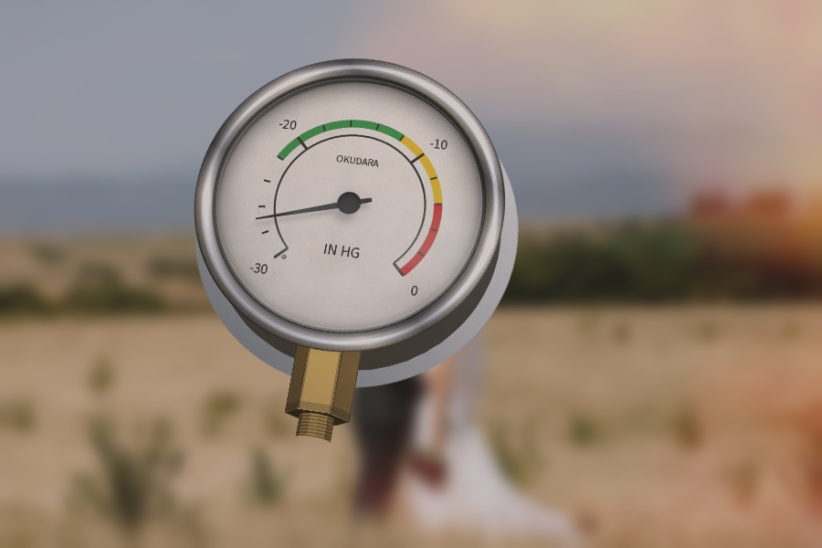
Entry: -27 (inHg)
